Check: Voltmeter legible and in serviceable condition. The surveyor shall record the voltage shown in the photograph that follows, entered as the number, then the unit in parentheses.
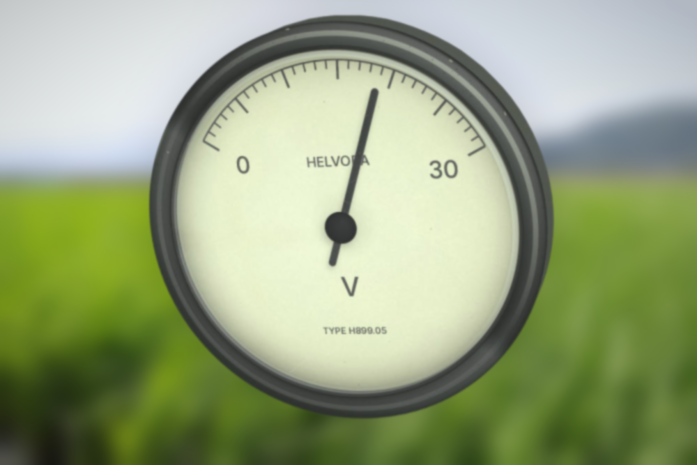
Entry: 19 (V)
